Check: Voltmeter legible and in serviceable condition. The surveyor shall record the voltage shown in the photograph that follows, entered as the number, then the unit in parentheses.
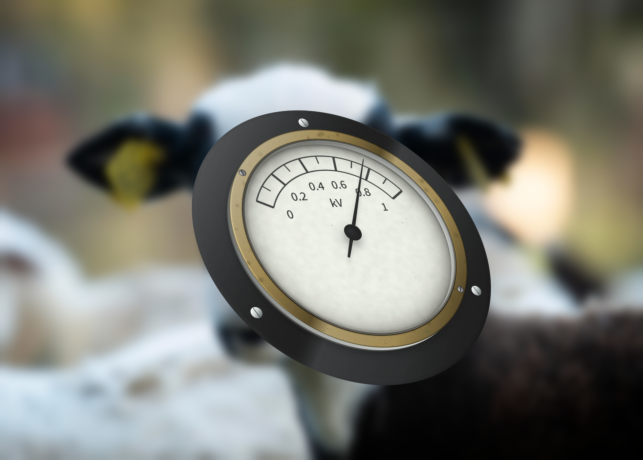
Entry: 0.75 (kV)
